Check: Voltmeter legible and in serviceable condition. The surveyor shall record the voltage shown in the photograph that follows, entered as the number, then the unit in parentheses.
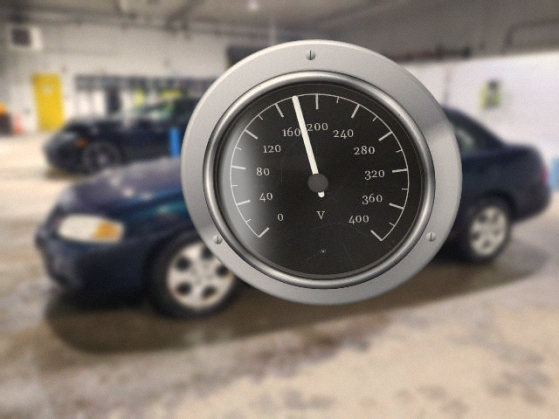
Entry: 180 (V)
